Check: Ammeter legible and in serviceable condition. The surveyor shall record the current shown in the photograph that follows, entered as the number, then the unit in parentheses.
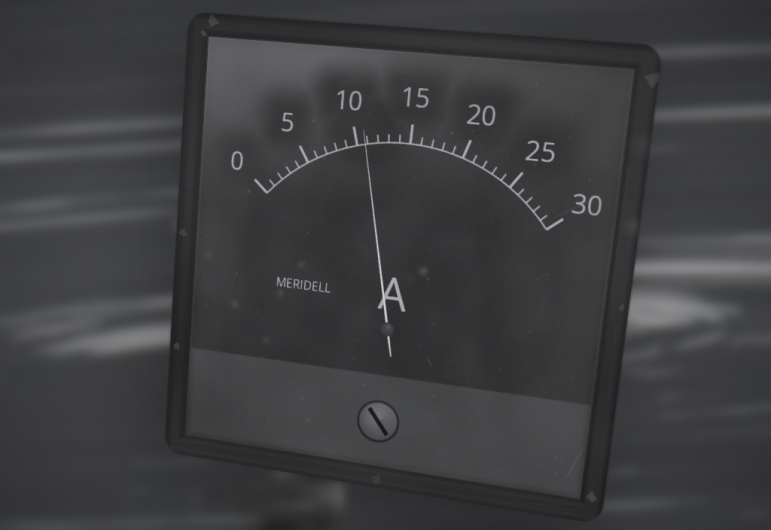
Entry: 11 (A)
